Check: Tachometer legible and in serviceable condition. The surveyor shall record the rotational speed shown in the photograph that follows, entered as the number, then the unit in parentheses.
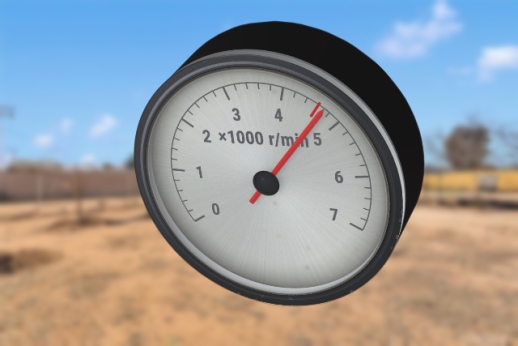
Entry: 4700 (rpm)
